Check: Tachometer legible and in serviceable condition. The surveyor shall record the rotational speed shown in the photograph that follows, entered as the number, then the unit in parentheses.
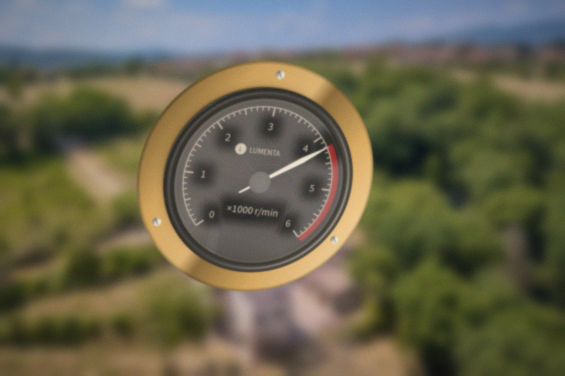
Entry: 4200 (rpm)
